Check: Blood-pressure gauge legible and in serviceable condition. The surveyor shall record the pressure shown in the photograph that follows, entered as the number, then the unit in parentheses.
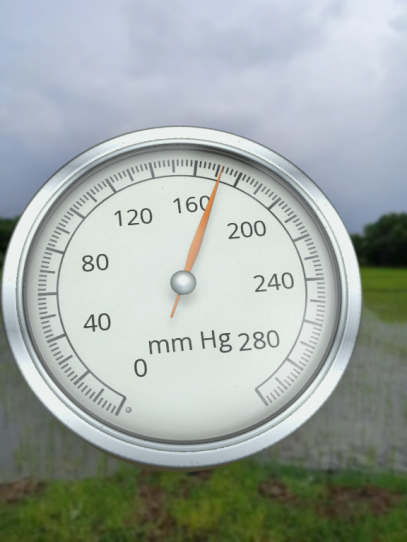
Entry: 172 (mmHg)
